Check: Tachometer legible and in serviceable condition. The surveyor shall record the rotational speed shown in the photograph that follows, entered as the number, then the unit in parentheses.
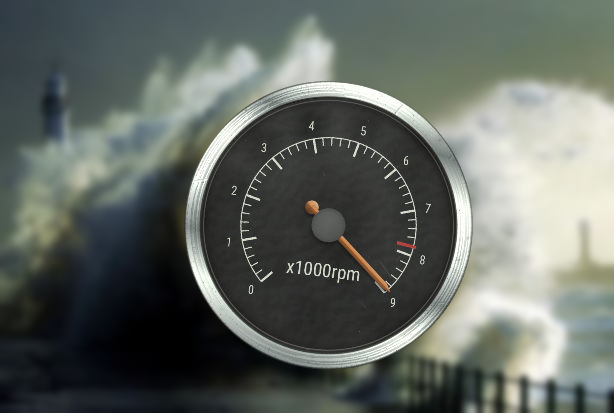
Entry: 8900 (rpm)
